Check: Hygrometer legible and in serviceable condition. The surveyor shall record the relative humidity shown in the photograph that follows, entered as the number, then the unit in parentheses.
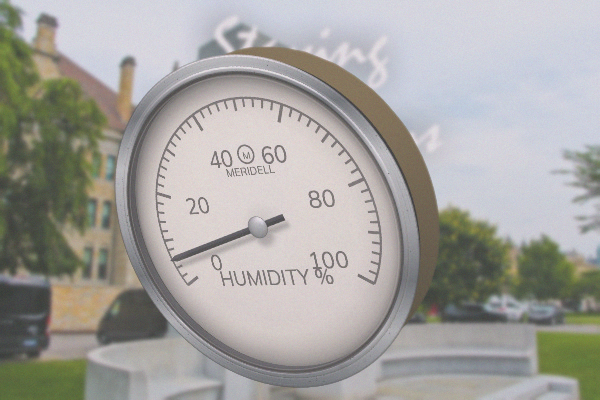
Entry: 6 (%)
